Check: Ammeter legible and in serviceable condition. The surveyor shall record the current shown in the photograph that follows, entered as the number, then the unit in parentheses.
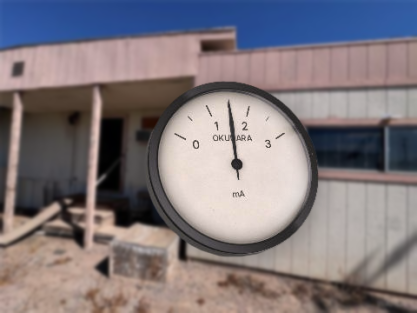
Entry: 1.5 (mA)
